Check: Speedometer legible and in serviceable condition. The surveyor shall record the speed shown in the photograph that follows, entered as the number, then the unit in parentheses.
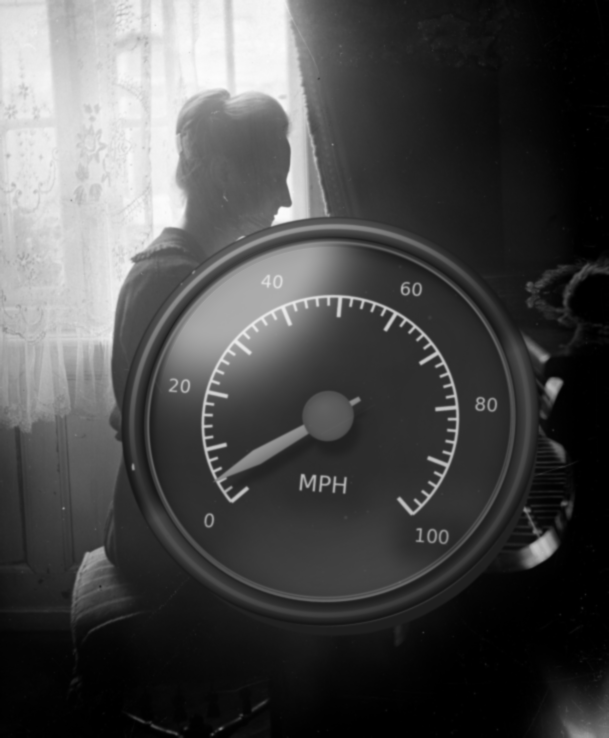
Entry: 4 (mph)
